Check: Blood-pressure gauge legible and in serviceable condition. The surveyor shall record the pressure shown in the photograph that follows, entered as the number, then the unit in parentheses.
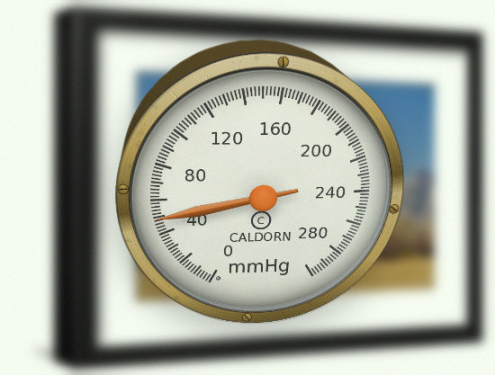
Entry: 50 (mmHg)
